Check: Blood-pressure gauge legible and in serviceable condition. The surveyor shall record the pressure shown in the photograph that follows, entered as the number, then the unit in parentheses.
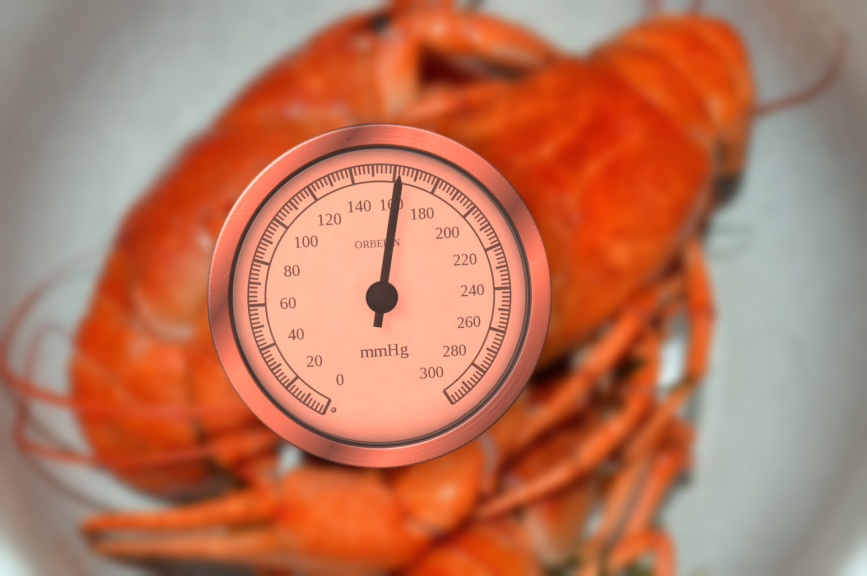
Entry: 162 (mmHg)
